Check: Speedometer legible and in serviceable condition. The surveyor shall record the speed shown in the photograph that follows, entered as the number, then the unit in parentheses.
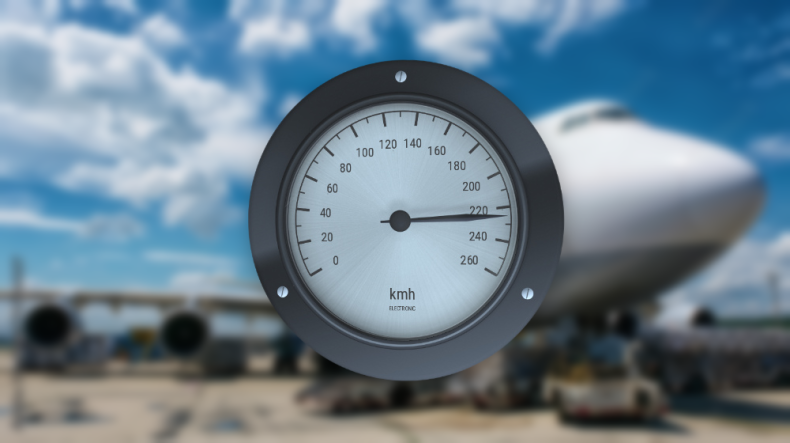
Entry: 225 (km/h)
